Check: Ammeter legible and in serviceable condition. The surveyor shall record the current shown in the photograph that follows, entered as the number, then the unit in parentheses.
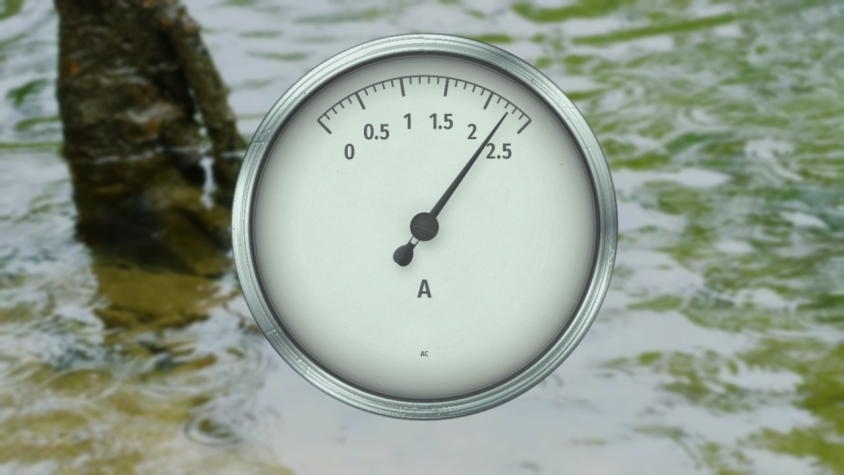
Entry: 2.25 (A)
